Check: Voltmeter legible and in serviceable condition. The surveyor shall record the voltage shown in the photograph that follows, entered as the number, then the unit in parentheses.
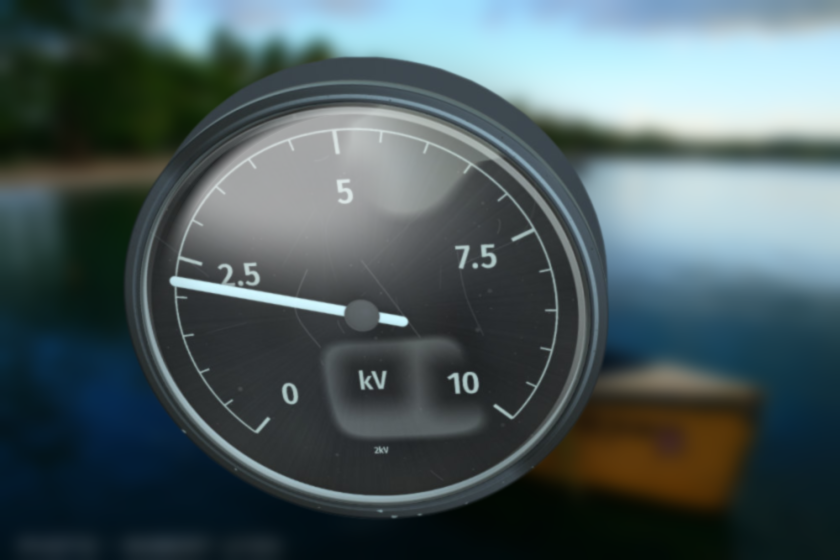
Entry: 2.25 (kV)
